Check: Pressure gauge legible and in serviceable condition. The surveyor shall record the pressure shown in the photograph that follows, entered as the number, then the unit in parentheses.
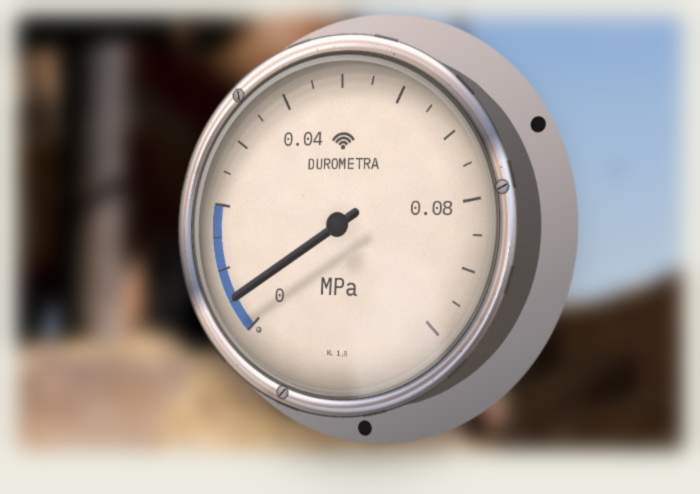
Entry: 0.005 (MPa)
